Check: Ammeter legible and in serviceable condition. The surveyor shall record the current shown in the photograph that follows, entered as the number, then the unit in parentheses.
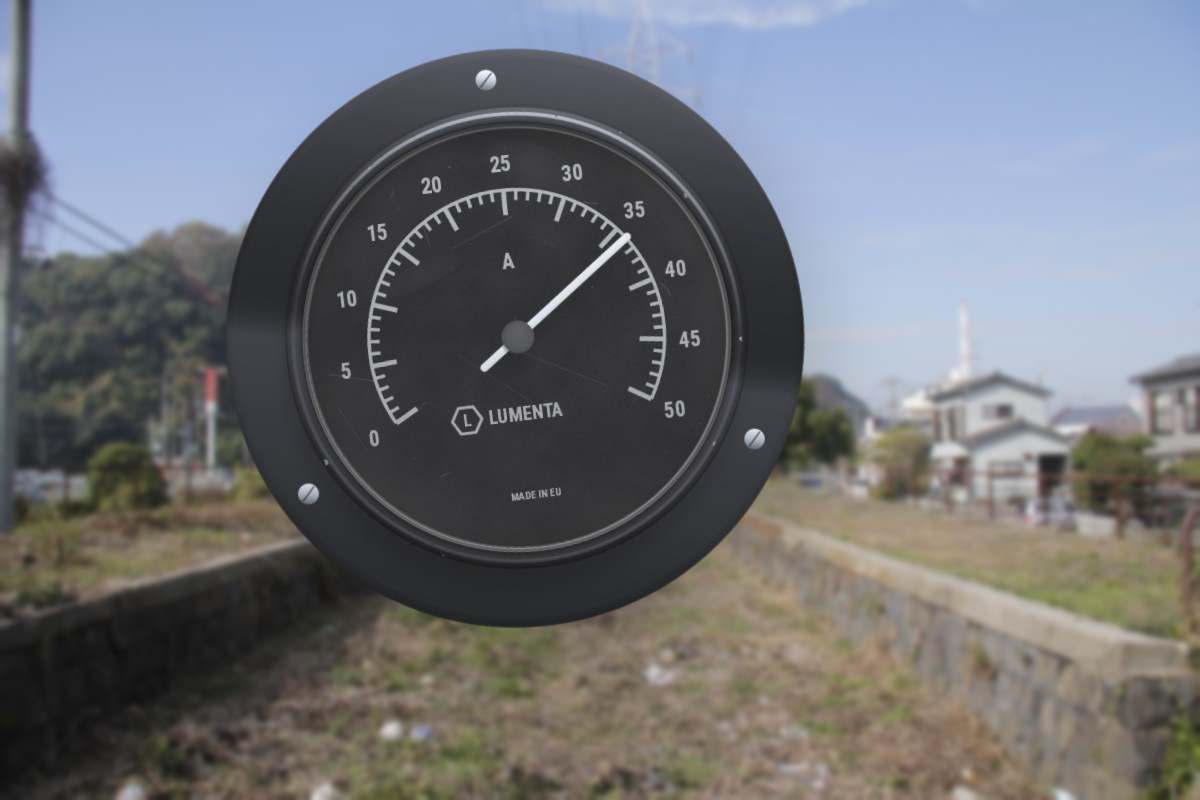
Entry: 36 (A)
